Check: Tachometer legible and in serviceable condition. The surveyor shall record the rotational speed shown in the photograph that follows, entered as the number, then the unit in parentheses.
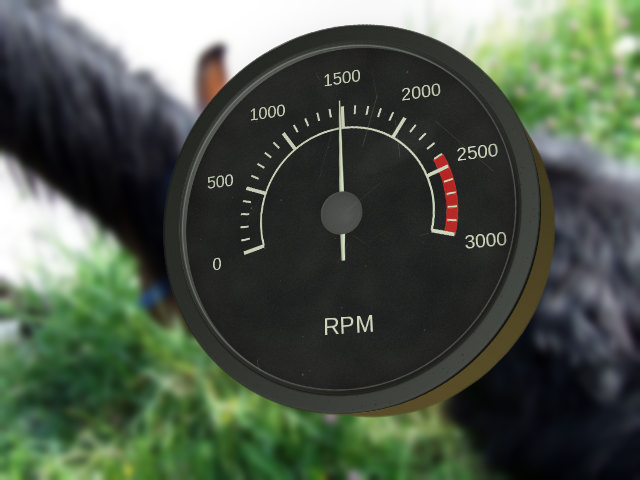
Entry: 1500 (rpm)
